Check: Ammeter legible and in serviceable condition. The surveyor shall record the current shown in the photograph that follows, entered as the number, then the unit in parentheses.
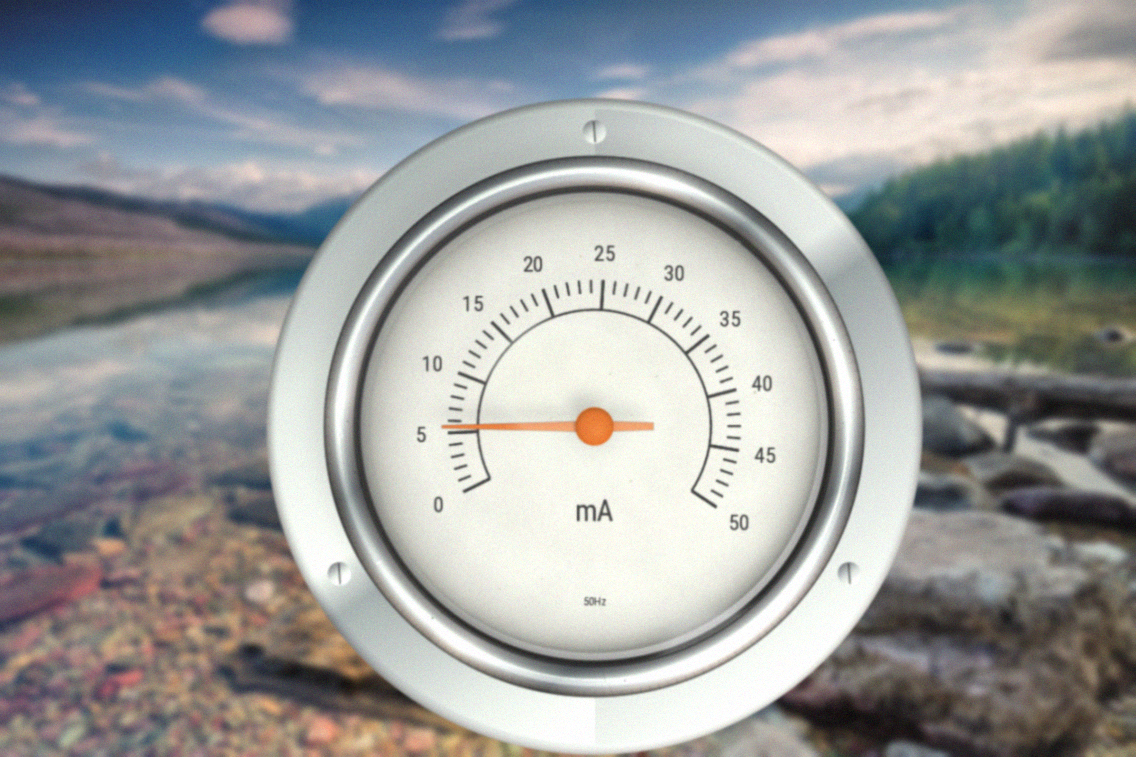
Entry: 5.5 (mA)
